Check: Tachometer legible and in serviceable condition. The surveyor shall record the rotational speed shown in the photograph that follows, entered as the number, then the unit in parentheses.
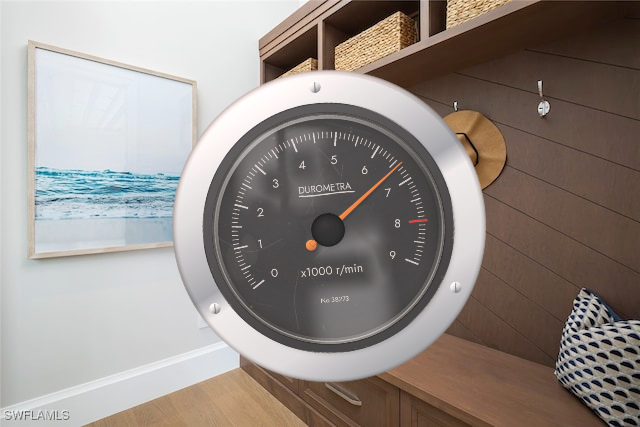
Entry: 6600 (rpm)
